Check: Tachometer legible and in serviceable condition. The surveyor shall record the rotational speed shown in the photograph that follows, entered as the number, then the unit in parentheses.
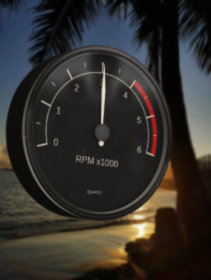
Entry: 3000 (rpm)
